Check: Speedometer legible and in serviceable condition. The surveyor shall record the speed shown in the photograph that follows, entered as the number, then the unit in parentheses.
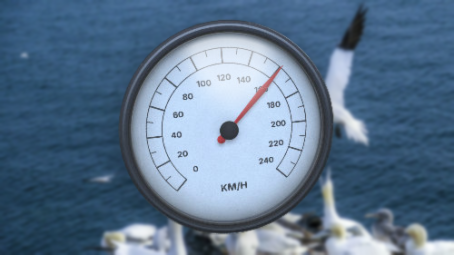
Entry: 160 (km/h)
